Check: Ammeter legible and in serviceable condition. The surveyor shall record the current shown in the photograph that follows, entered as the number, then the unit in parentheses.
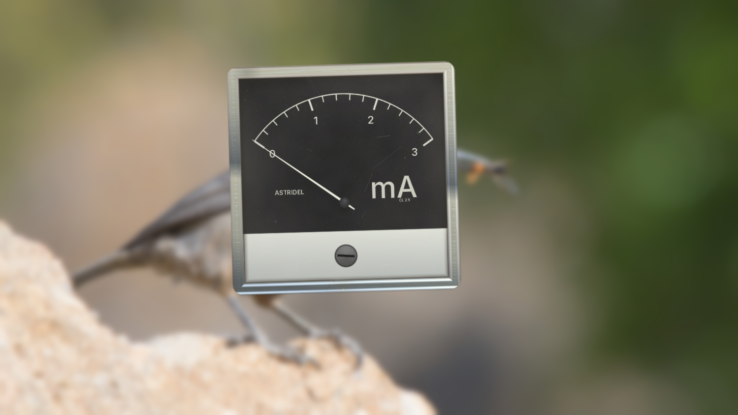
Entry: 0 (mA)
